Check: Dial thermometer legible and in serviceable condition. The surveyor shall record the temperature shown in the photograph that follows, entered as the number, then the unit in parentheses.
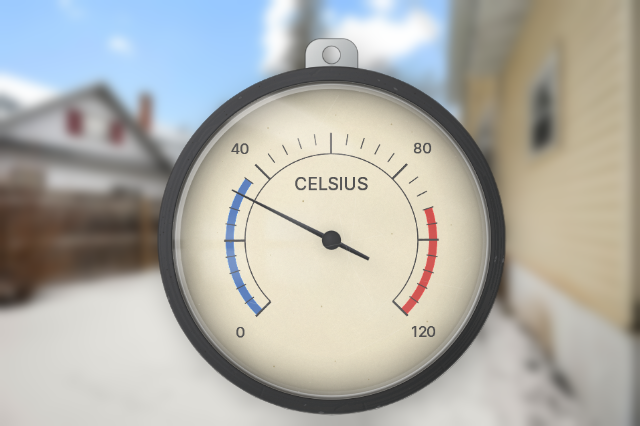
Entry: 32 (°C)
